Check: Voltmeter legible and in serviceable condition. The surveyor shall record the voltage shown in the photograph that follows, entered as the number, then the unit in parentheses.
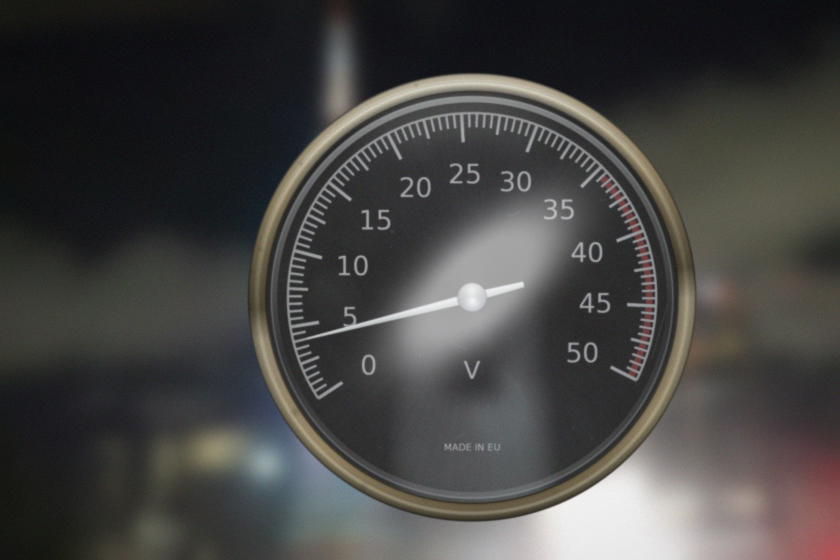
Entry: 4 (V)
